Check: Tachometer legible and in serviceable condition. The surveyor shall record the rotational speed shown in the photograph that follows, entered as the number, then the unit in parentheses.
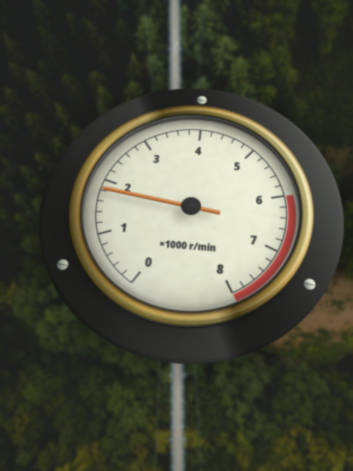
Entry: 1800 (rpm)
